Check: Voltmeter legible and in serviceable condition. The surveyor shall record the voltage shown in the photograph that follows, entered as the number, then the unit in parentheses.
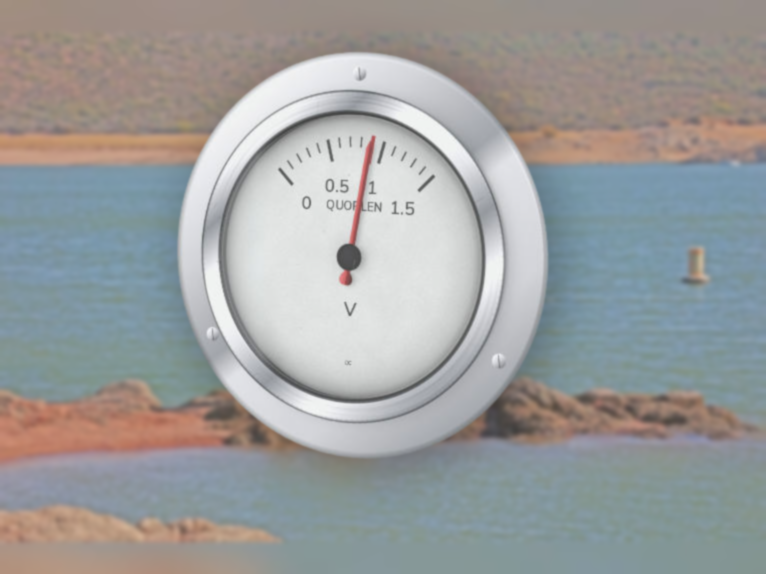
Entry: 0.9 (V)
